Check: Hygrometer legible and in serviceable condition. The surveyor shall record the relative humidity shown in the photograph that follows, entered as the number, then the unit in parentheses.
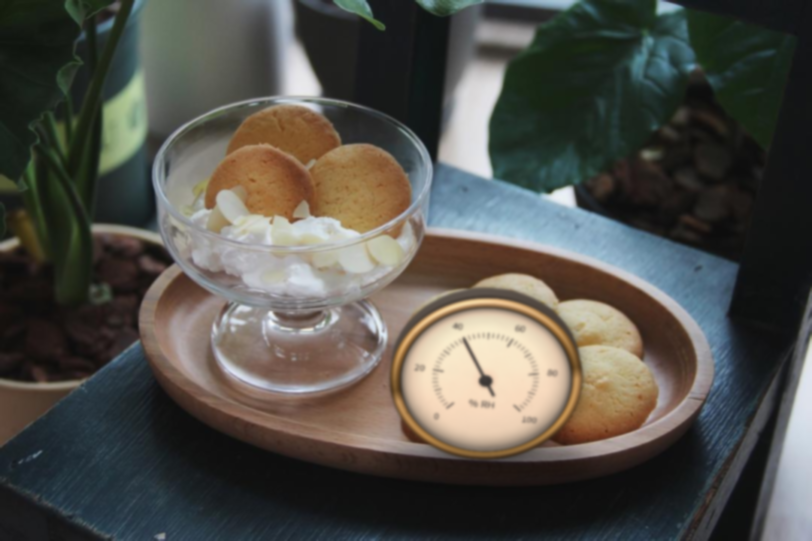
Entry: 40 (%)
